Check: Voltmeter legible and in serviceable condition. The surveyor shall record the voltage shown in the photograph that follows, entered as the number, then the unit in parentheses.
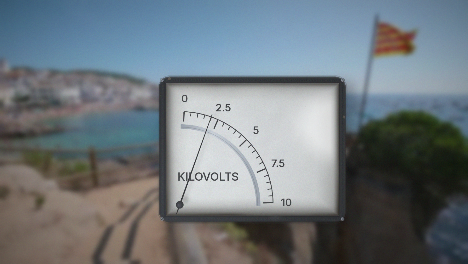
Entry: 2 (kV)
